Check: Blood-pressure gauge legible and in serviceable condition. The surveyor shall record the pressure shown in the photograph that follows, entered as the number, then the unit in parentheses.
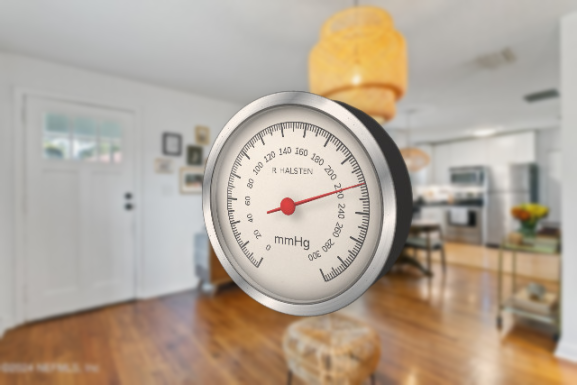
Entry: 220 (mmHg)
